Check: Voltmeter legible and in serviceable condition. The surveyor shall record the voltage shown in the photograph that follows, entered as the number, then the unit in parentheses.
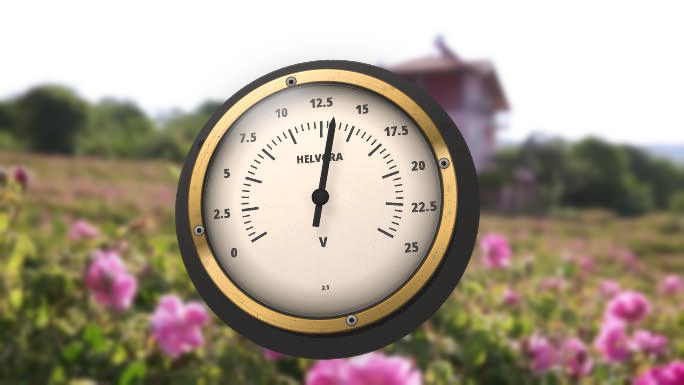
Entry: 13.5 (V)
